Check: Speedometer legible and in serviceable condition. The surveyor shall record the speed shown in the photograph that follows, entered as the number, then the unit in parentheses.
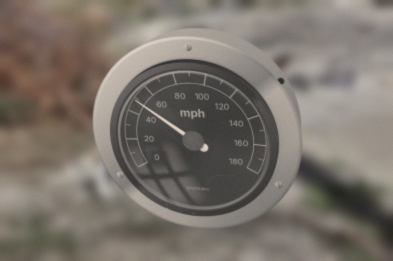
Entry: 50 (mph)
